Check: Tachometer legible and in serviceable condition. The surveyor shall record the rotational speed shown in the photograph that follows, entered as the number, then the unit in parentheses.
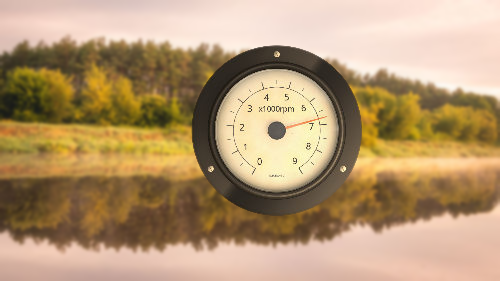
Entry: 6750 (rpm)
